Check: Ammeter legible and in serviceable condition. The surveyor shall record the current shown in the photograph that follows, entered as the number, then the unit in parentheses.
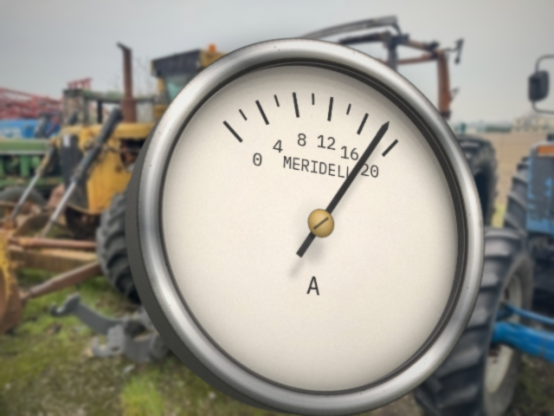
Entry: 18 (A)
